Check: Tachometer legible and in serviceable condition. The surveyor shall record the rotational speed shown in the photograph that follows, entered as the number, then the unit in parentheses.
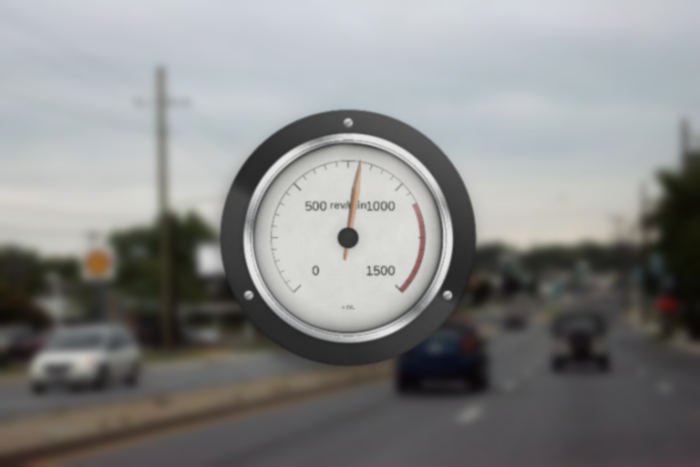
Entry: 800 (rpm)
